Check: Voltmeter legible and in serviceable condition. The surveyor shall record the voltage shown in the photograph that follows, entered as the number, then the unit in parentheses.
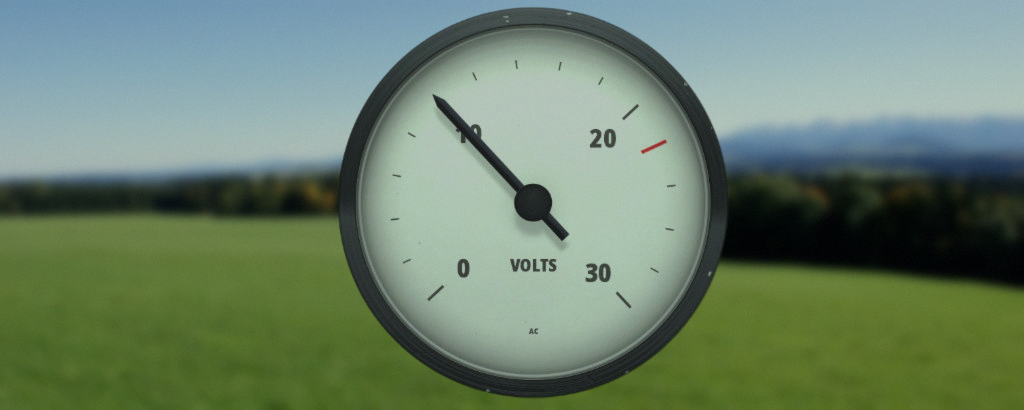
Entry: 10 (V)
